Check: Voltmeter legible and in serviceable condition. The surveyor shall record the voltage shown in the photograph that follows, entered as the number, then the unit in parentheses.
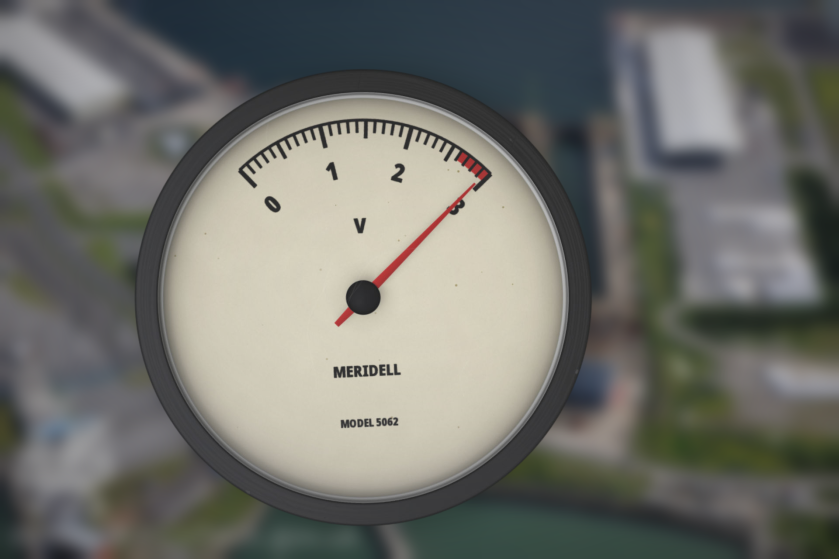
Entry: 2.95 (V)
